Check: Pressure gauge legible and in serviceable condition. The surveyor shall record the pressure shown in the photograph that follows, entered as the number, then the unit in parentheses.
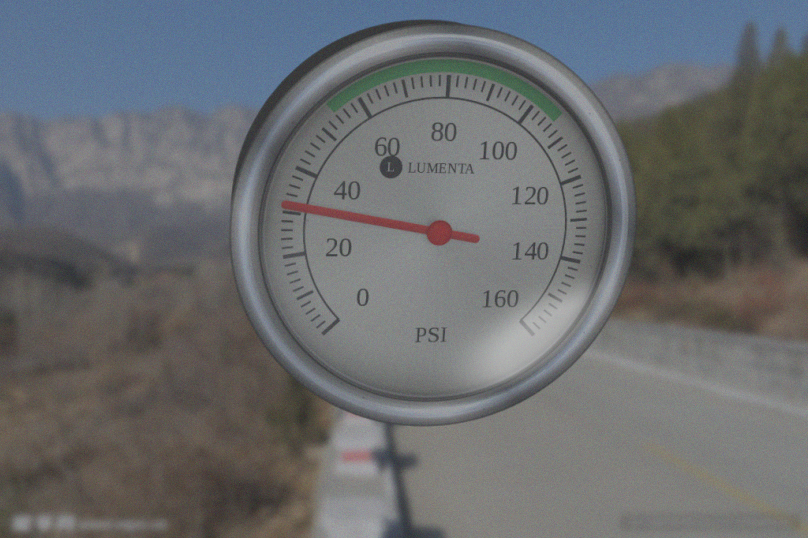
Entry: 32 (psi)
